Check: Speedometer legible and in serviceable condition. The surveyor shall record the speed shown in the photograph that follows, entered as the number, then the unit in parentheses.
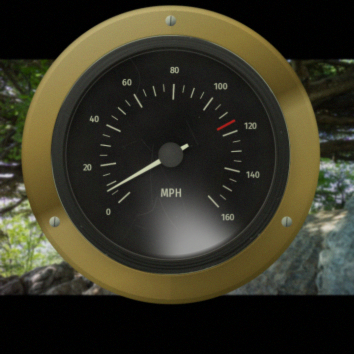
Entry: 7.5 (mph)
